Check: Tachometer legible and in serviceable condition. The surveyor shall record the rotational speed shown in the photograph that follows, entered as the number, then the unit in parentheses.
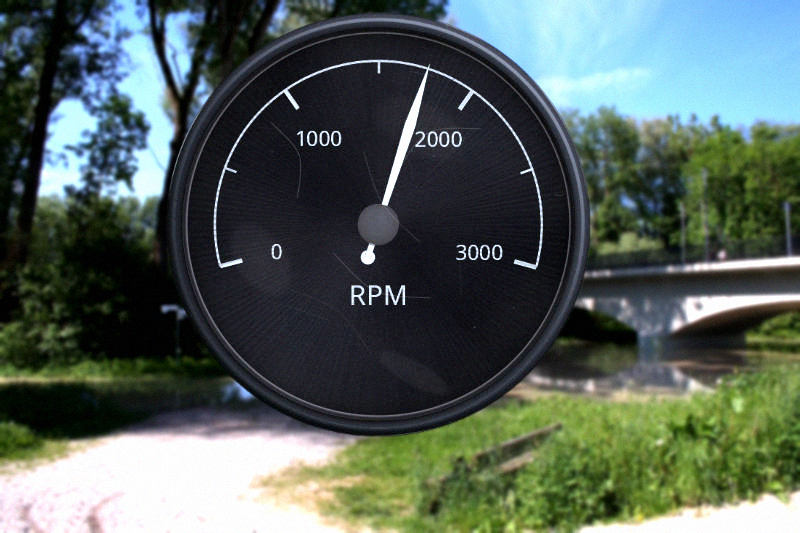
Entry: 1750 (rpm)
